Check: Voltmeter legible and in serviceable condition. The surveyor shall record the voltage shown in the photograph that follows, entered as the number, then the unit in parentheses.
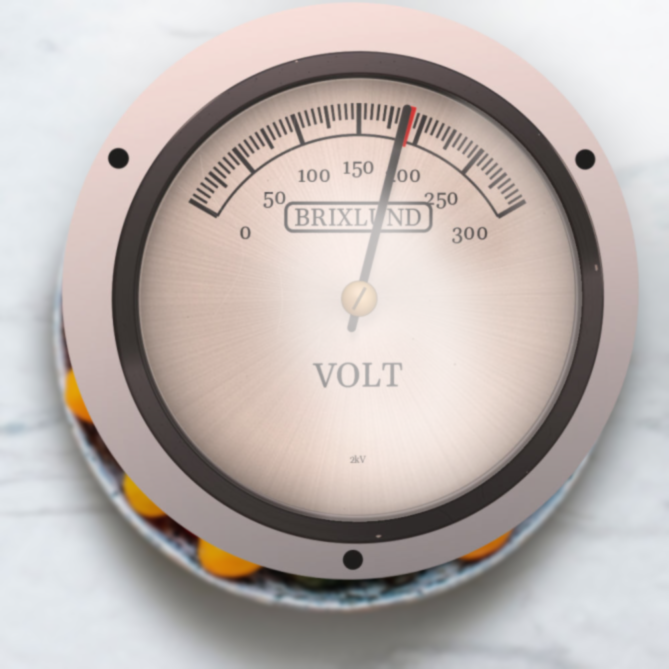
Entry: 185 (V)
